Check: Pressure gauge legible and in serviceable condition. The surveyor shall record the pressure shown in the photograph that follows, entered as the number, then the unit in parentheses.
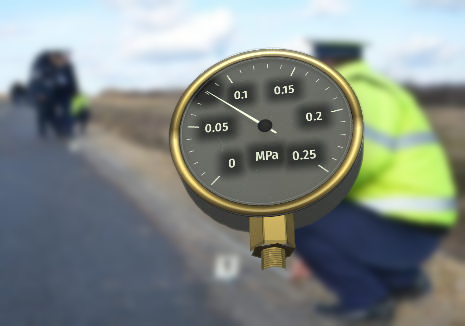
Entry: 0.08 (MPa)
